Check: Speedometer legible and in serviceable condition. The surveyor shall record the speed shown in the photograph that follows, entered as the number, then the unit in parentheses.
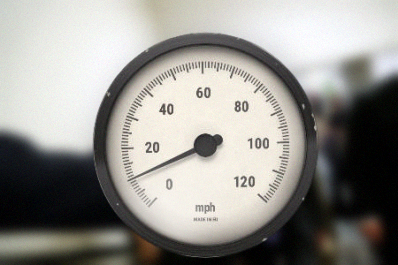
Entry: 10 (mph)
